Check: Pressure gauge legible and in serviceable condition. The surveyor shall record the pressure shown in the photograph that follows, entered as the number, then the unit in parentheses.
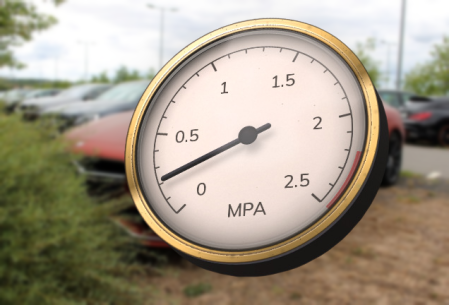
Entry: 0.2 (MPa)
